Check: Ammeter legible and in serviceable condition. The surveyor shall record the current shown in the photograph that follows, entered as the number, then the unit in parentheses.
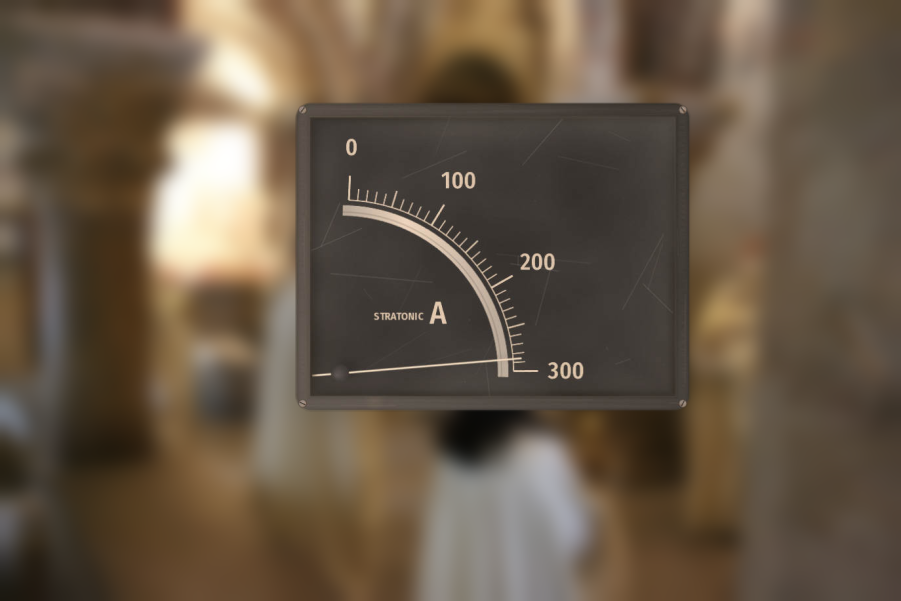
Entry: 285 (A)
